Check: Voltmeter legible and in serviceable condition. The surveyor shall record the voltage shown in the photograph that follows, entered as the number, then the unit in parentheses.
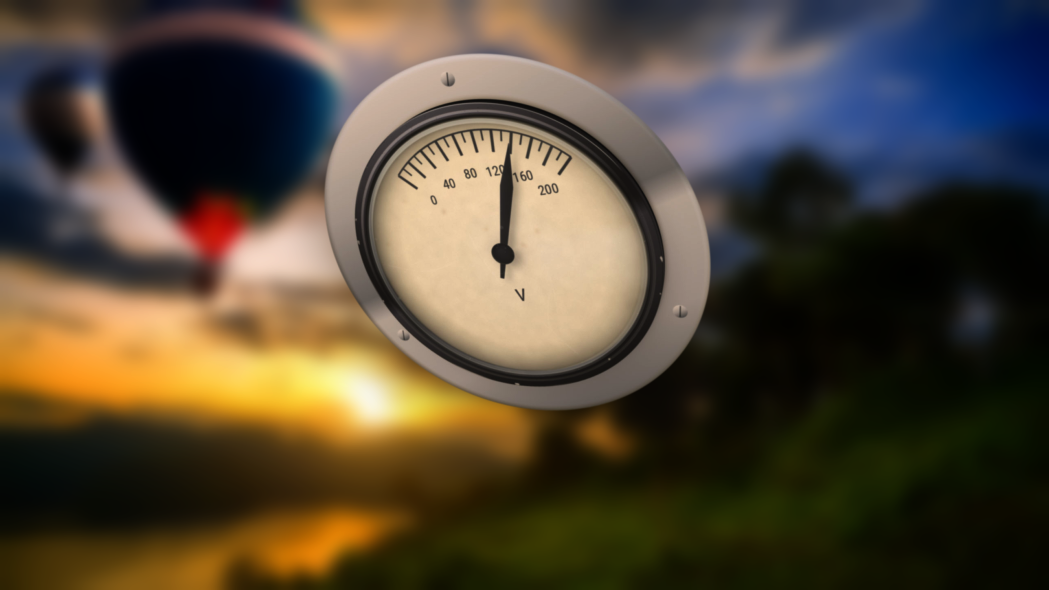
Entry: 140 (V)
